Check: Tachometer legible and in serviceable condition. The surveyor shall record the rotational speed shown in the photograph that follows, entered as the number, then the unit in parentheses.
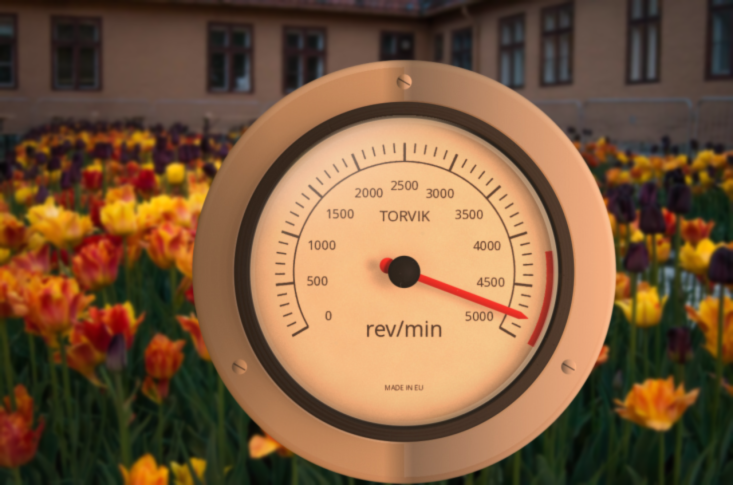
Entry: 4800 (rpm)
